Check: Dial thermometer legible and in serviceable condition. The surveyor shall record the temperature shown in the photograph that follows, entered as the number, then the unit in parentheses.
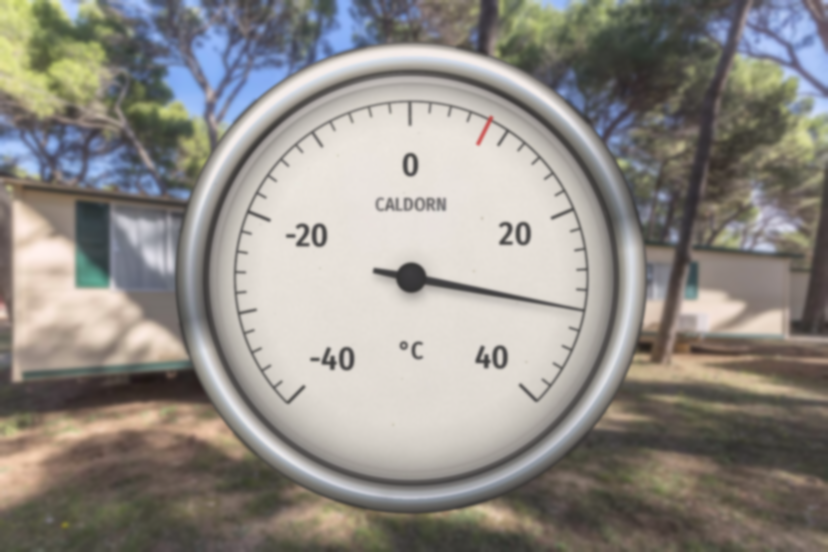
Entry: 30 (°C)
